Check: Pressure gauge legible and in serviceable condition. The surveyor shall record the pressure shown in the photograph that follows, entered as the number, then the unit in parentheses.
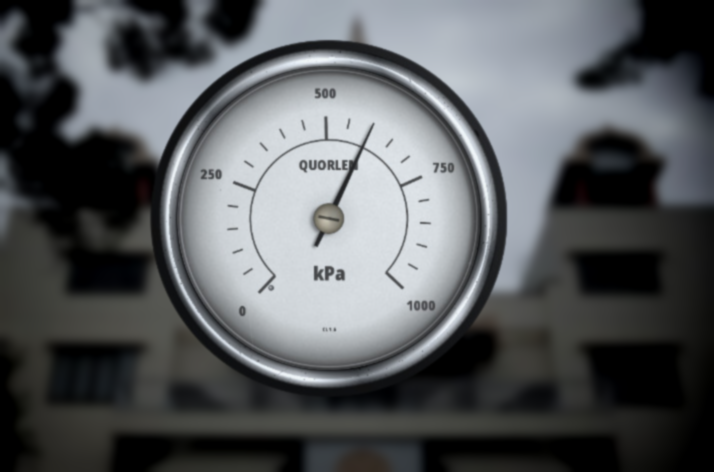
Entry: 600 (kPa)
